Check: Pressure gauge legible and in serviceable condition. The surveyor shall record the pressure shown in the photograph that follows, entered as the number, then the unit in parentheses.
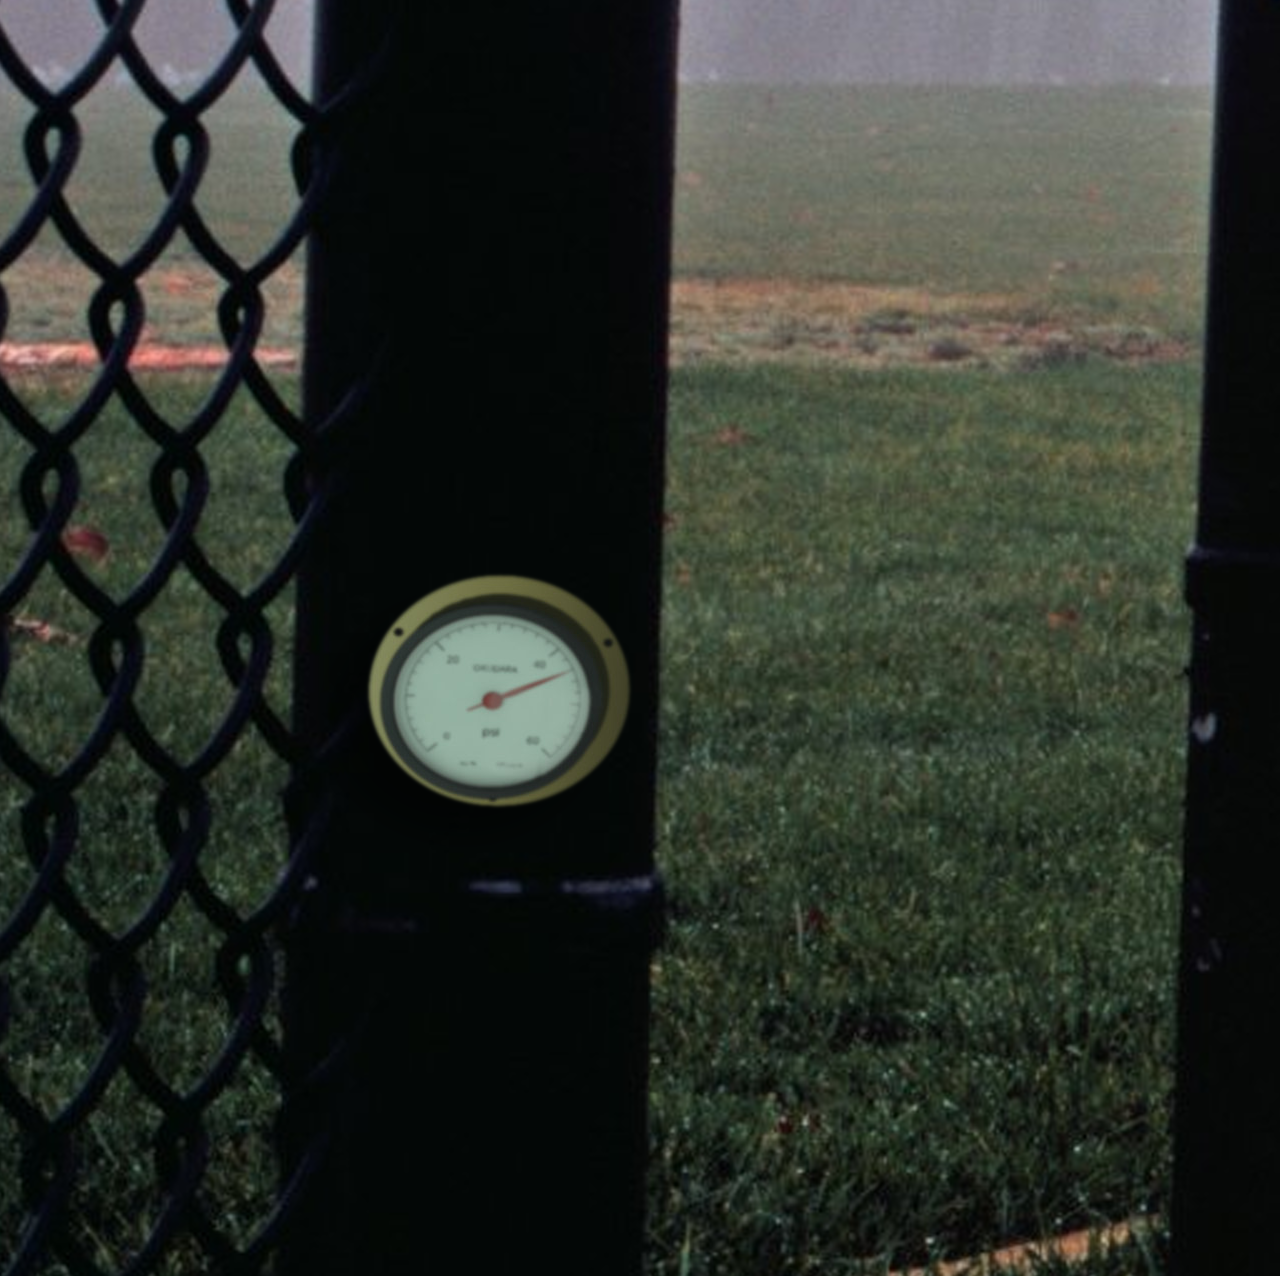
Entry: 44 (psi)
